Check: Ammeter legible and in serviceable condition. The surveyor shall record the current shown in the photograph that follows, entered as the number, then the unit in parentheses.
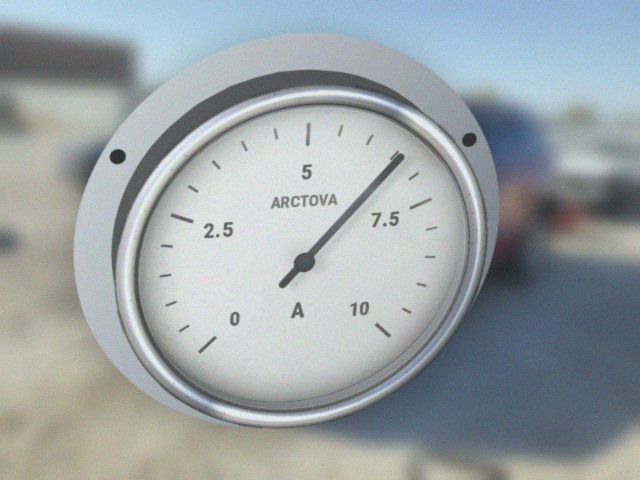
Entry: 6.5 (A)
